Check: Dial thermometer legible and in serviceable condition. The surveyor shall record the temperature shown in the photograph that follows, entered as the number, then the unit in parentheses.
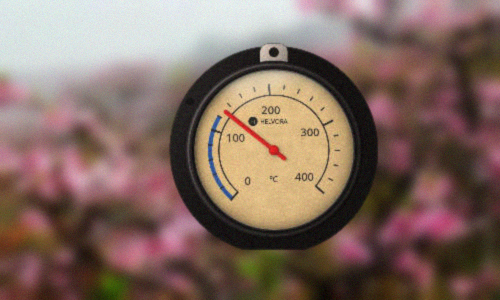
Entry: 130 (°C)
